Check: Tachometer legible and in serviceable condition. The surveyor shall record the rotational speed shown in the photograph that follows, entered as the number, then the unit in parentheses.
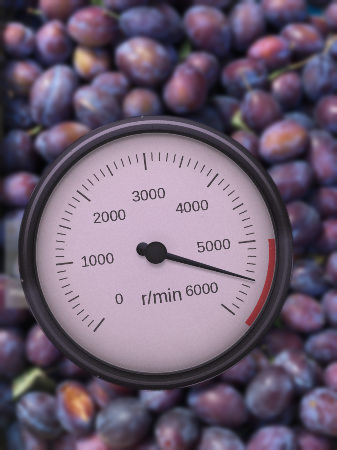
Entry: 5500 (rpm)
